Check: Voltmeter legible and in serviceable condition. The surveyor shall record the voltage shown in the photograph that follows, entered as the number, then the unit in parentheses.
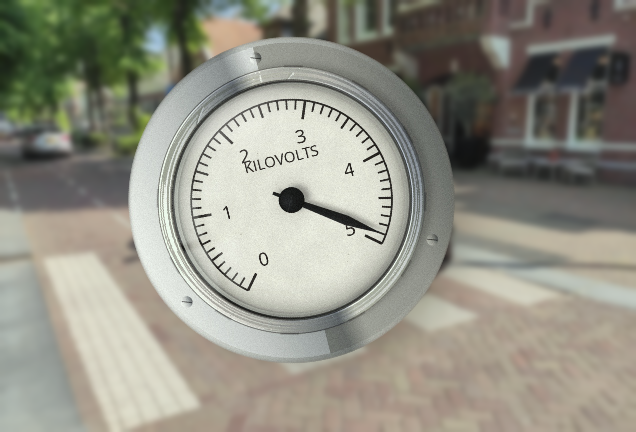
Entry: 4.9 (kV)
